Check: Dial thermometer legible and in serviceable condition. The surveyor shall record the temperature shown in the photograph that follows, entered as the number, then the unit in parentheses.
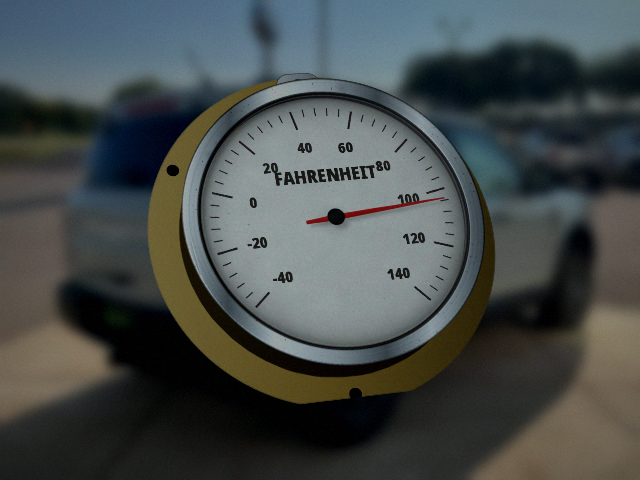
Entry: 104 (°F)
